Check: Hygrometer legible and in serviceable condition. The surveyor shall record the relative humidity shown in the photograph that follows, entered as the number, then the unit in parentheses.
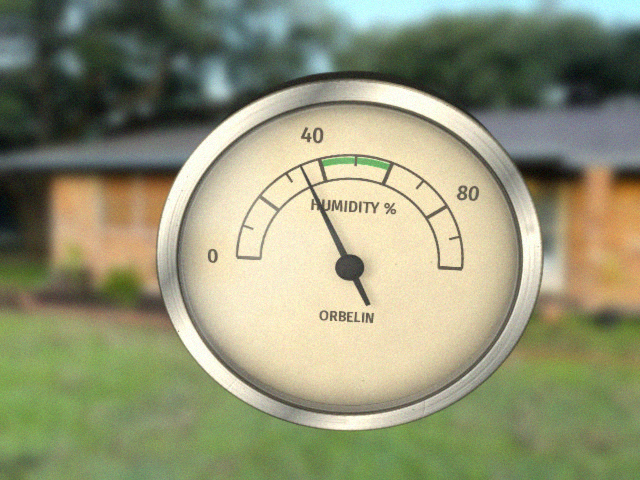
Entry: 35 (%)
